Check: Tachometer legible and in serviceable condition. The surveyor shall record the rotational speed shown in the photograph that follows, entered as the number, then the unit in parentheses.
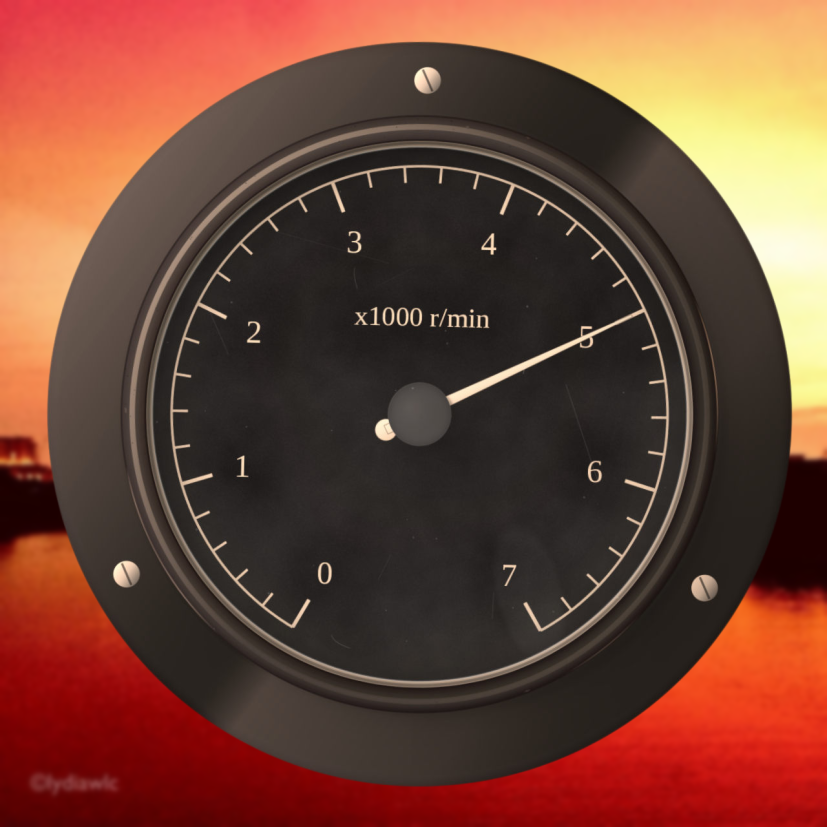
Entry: 5000 (rpm)
